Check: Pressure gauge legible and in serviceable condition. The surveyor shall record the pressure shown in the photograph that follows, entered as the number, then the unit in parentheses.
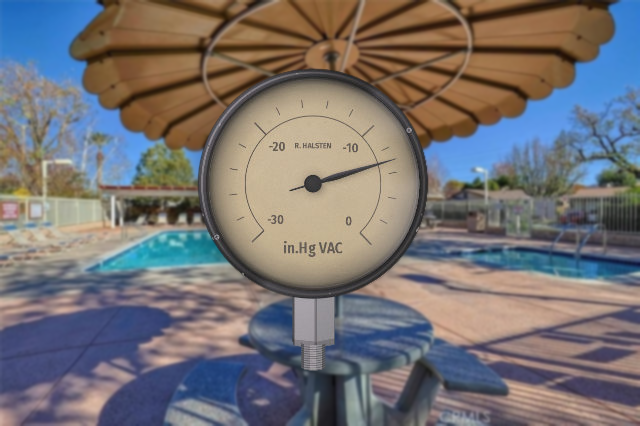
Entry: -7 (inHg)
